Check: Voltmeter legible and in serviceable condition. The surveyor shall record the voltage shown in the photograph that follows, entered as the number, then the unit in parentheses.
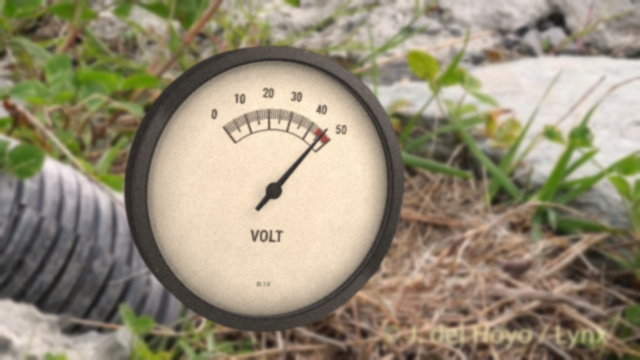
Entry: 45 (V)
